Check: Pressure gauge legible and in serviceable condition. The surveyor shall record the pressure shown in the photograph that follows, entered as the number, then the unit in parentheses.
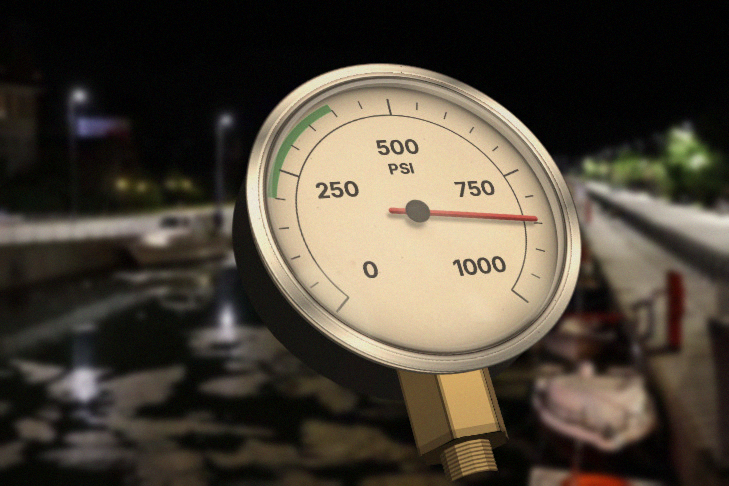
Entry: 850 (psi)
